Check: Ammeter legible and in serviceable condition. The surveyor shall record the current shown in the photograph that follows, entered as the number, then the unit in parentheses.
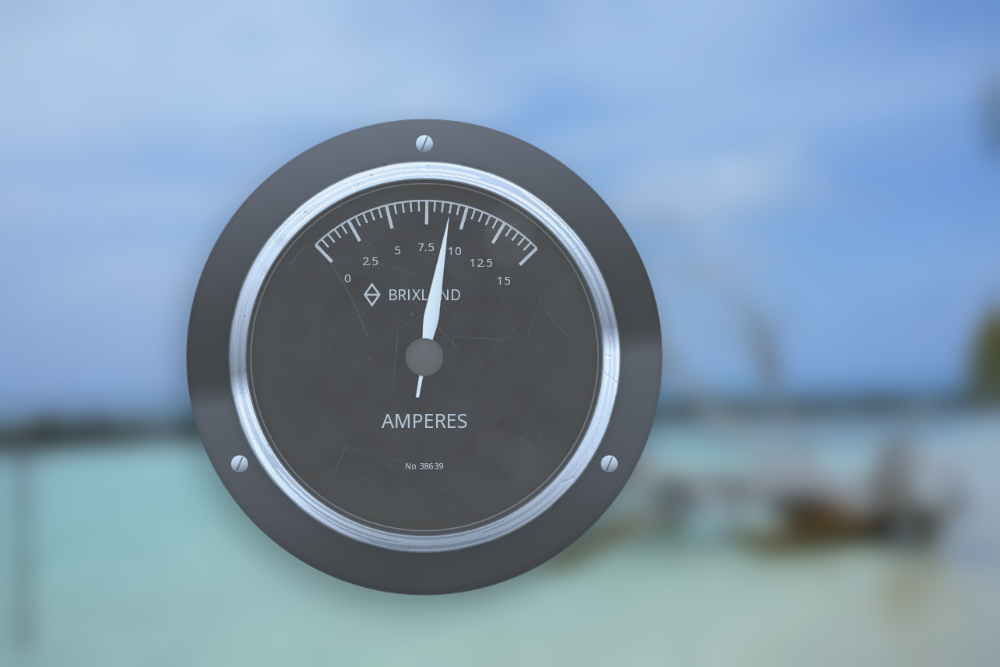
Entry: 9 (A)
